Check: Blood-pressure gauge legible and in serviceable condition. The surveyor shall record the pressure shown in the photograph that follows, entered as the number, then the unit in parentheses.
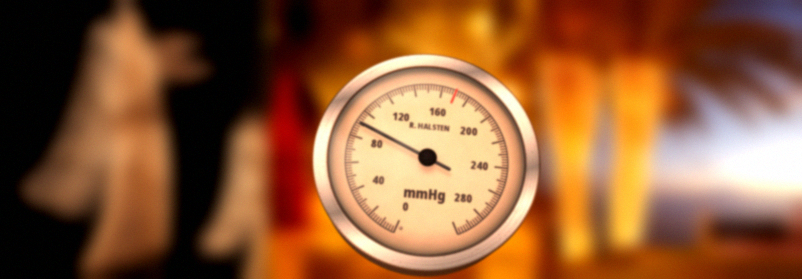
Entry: 90 (mmHg)
